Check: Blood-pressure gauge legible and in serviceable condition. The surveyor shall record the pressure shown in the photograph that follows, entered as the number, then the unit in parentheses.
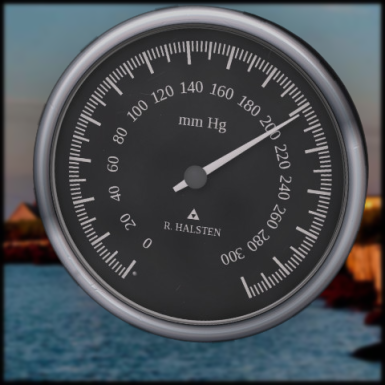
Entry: 202 (mmHg)
